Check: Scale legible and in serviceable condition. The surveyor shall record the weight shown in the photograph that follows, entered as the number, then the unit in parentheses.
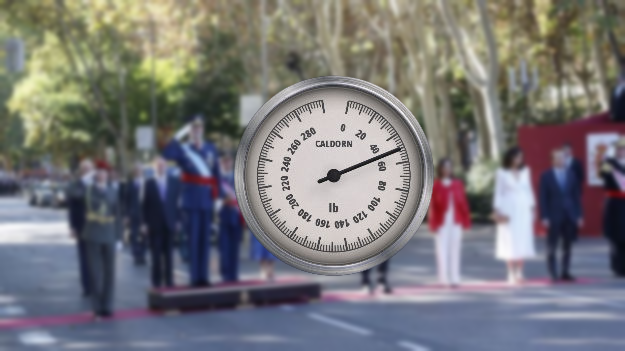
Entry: 50 (lb)
